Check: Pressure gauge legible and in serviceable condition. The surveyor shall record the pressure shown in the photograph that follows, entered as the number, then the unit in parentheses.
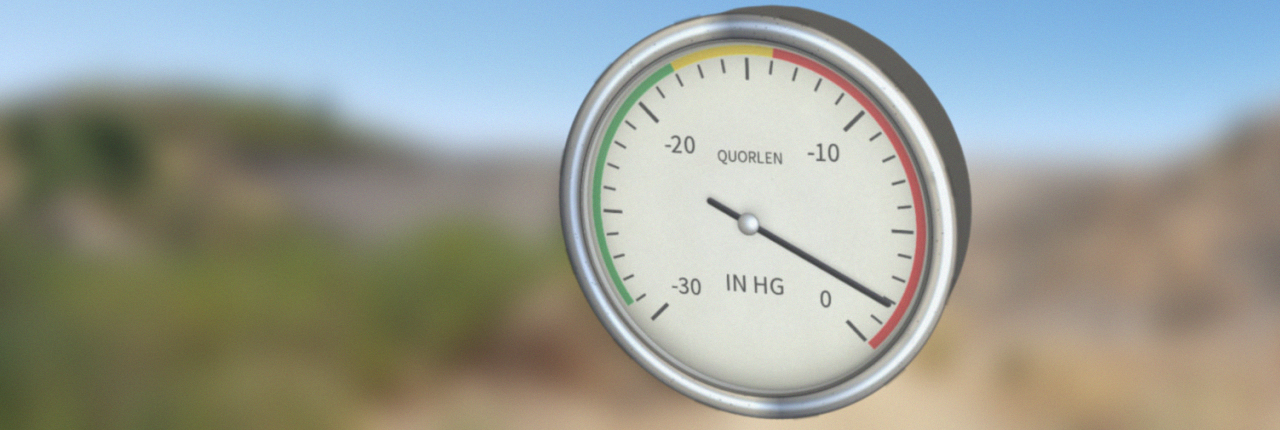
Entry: -2 (inHg)
